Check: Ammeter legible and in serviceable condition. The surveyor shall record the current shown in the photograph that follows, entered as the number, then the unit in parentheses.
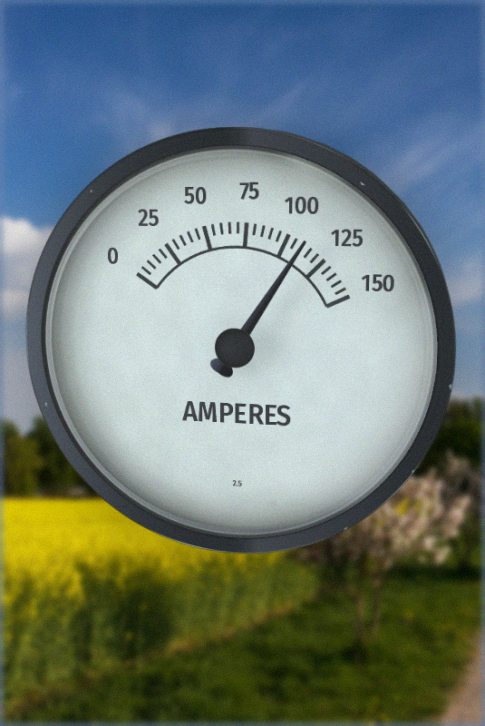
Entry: 110 (A)
